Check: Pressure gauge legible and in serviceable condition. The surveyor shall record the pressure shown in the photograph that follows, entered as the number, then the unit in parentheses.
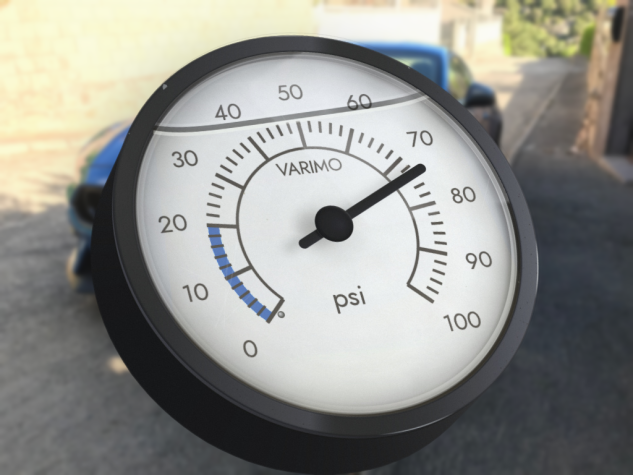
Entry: 74 (psi)
